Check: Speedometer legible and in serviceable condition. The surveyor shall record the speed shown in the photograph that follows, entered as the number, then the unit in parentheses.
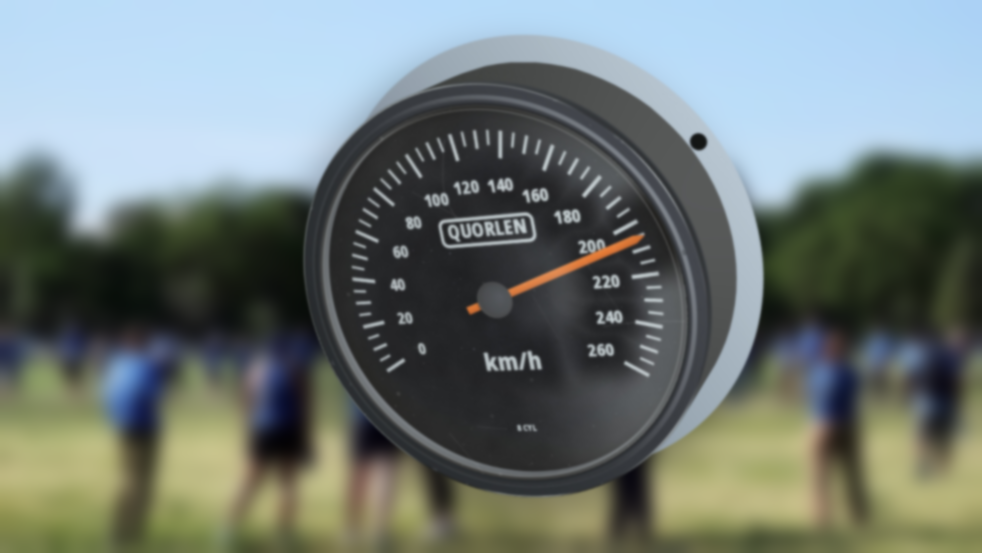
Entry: 205 (km/h)
